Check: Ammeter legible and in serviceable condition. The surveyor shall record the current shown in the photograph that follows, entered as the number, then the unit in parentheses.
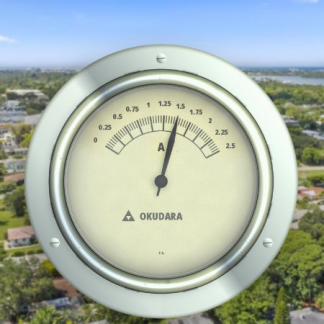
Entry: 1.5 (A)
